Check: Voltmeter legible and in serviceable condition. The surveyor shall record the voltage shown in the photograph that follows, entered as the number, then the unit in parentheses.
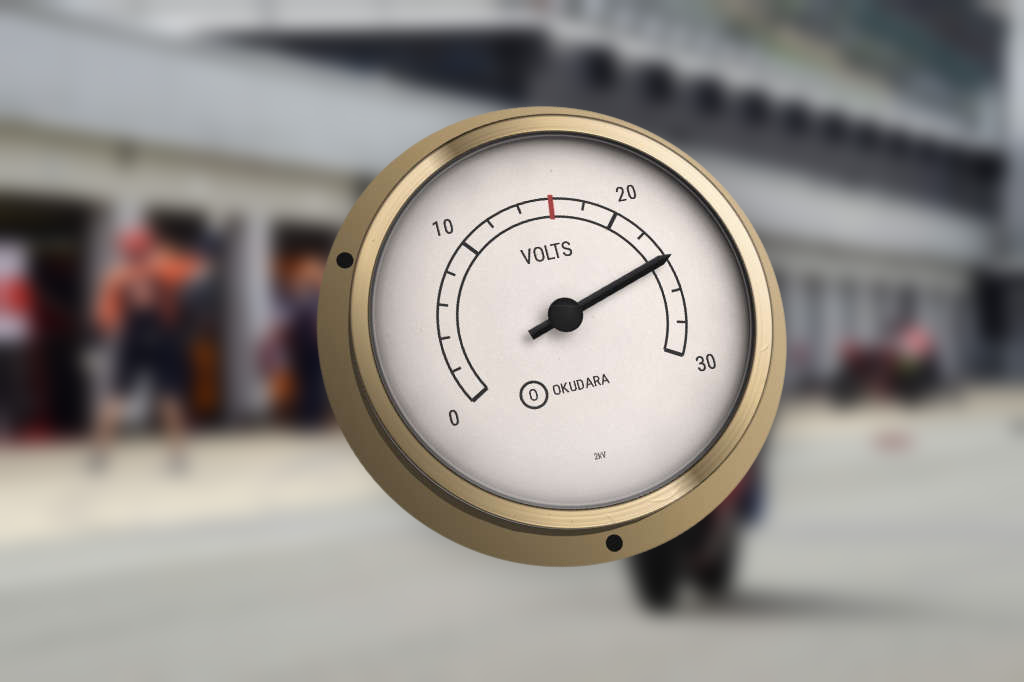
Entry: 24 (V)
